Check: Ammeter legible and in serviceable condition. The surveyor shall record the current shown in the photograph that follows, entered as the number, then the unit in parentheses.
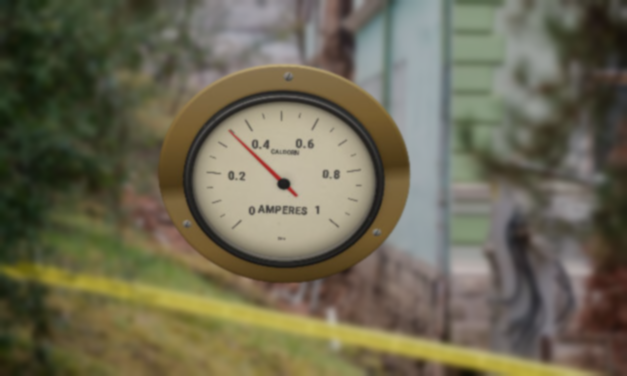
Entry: 0.35 (A)
